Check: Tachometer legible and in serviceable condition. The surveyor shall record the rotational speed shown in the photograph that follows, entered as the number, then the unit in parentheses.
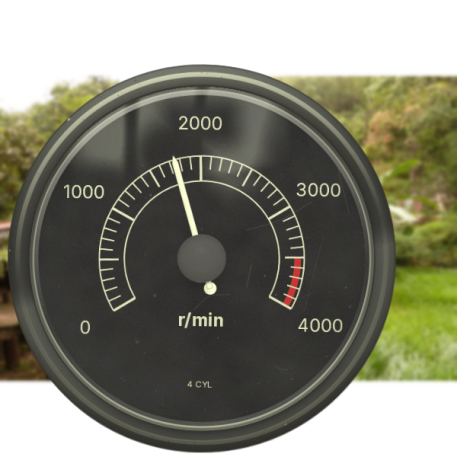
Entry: 1750 (rpm)
